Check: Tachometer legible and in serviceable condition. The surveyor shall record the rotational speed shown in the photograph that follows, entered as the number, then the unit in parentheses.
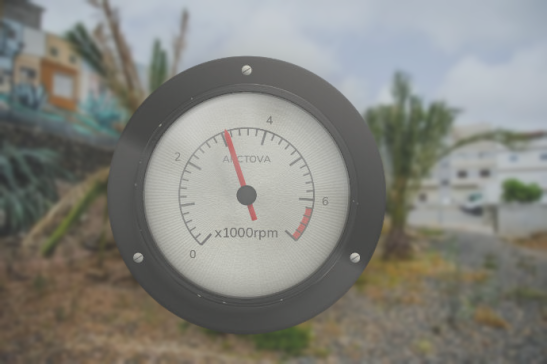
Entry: 3100 (rpm)
